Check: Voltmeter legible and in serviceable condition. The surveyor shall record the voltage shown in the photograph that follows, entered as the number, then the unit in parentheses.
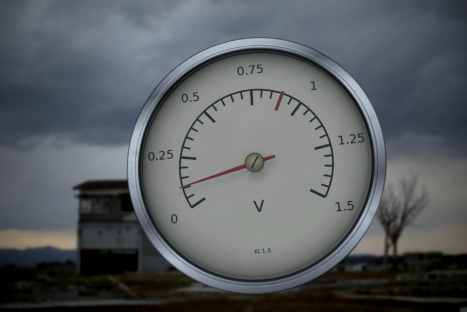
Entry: 0.1 (V)
